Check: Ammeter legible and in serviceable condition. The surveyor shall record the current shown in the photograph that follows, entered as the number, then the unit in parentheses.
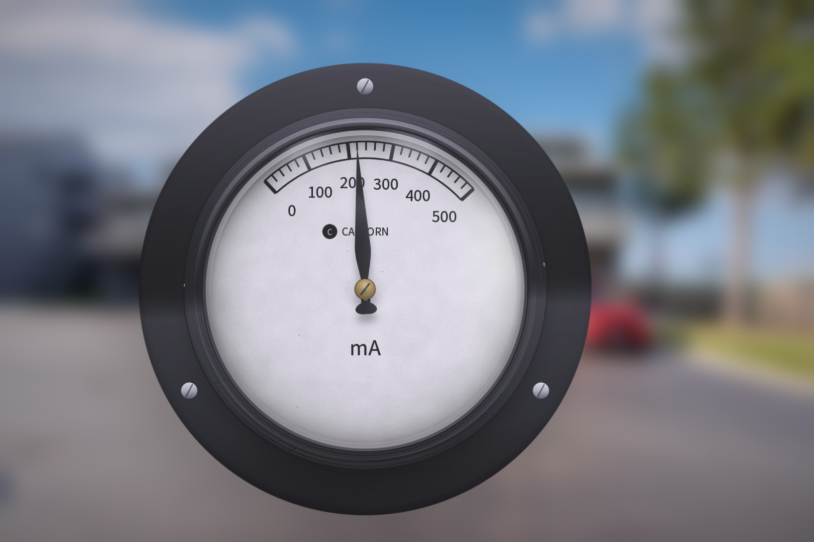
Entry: 220 (mA)
